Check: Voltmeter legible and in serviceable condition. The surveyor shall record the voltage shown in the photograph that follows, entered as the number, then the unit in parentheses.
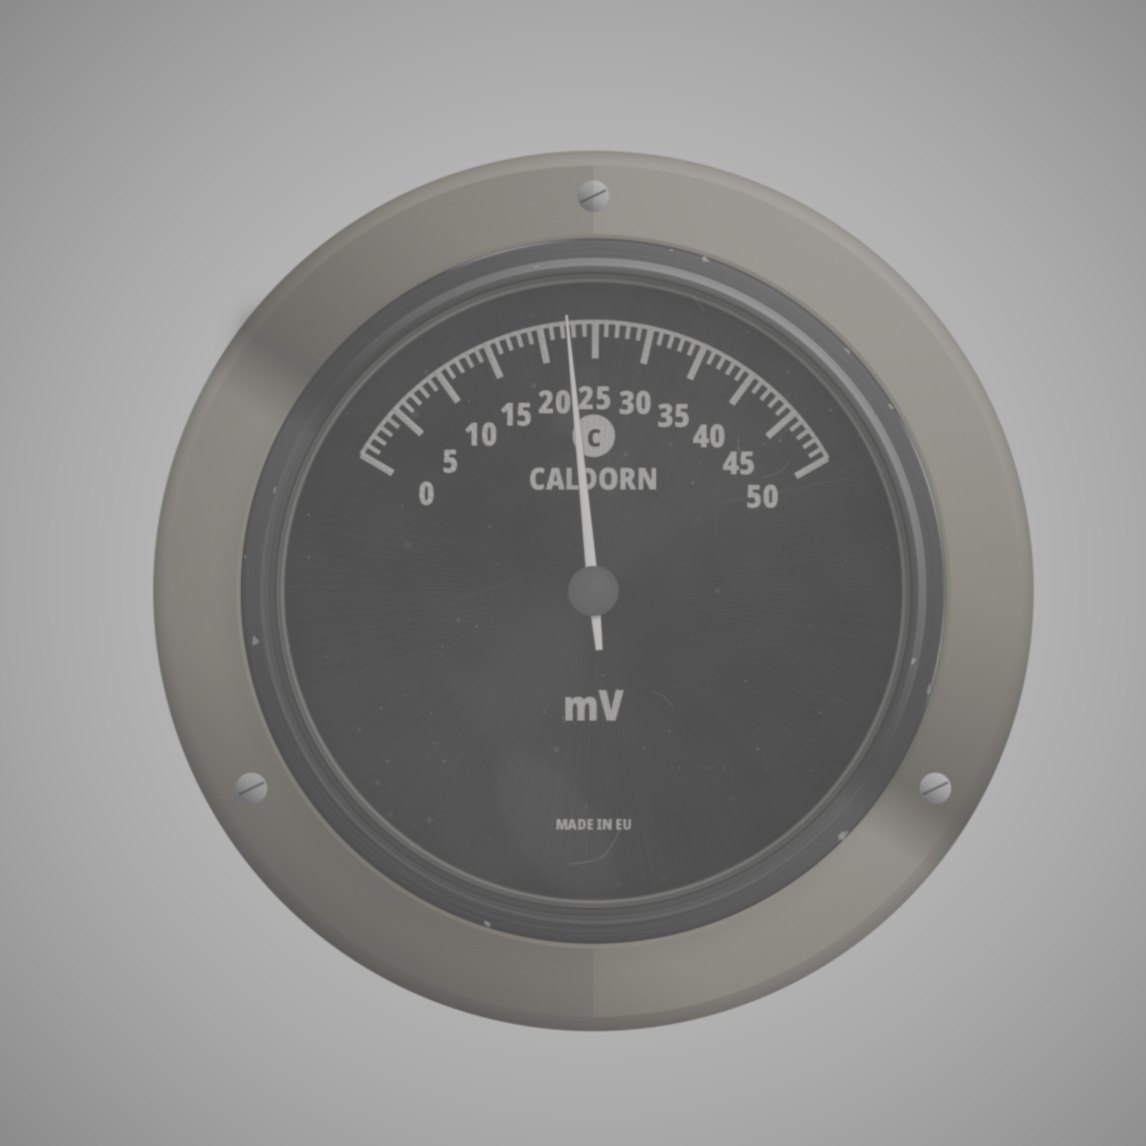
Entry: 22.5 (mV)
